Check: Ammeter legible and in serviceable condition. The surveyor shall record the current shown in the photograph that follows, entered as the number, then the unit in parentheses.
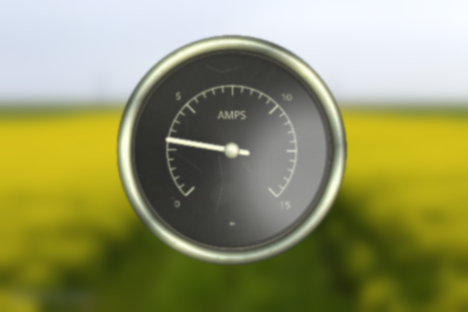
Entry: 3 (A)
